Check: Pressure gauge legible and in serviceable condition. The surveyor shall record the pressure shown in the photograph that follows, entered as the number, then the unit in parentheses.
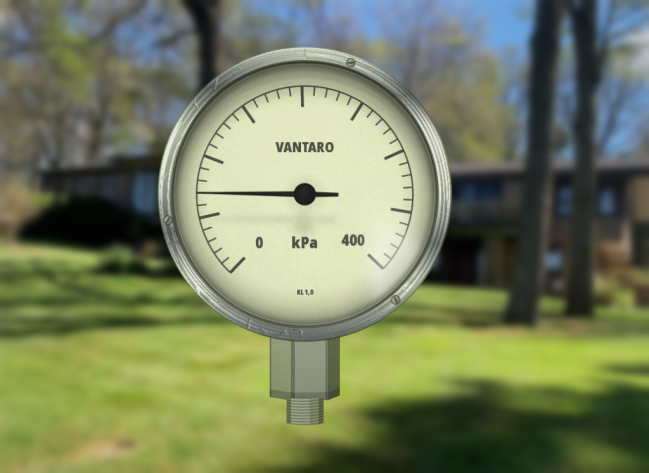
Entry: 70 (kPa)
